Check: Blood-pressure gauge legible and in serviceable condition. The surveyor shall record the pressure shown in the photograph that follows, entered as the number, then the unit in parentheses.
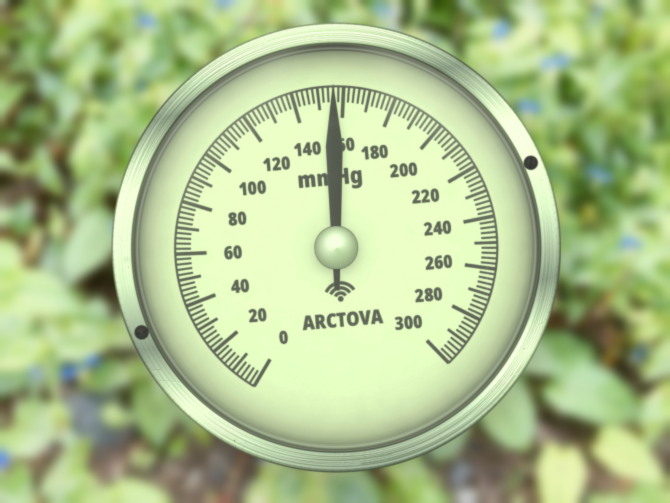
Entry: 156 (mmHg)
